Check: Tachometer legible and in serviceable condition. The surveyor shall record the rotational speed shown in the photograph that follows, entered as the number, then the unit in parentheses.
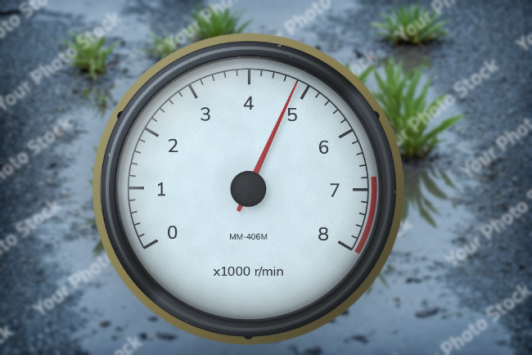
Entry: 4800 (rpm)
